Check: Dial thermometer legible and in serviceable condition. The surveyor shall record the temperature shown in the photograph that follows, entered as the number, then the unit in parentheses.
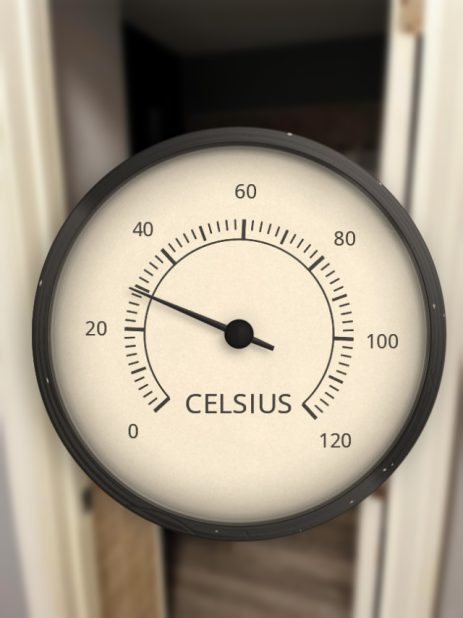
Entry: 29 (°C)
